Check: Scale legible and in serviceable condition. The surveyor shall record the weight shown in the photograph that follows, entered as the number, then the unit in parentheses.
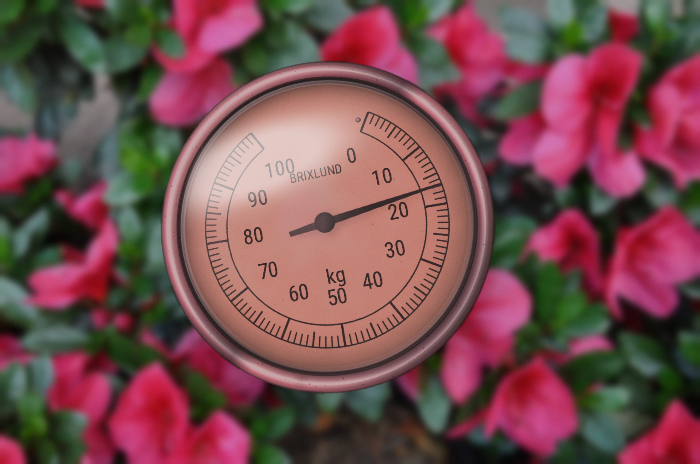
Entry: 17 (kg)
